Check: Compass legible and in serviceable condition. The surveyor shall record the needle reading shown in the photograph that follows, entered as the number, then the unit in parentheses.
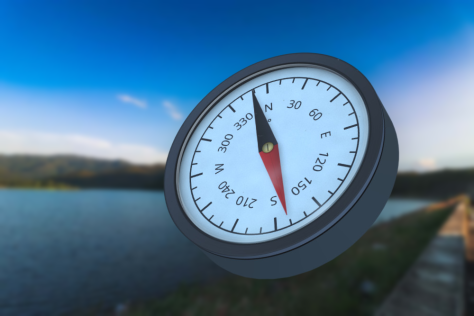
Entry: 170 (°)
